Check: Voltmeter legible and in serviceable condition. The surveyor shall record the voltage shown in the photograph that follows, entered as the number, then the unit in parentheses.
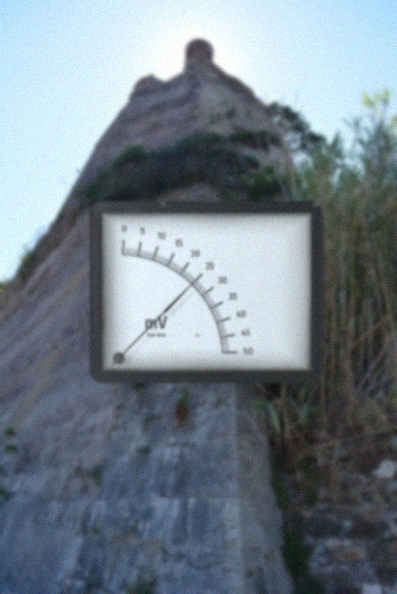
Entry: 25 (mV)
